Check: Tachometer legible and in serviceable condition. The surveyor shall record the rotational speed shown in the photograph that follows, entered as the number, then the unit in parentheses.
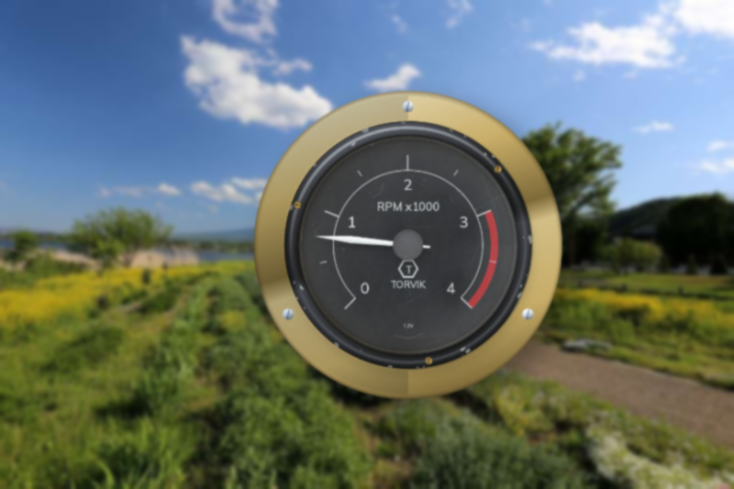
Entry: 750 (rpm)
